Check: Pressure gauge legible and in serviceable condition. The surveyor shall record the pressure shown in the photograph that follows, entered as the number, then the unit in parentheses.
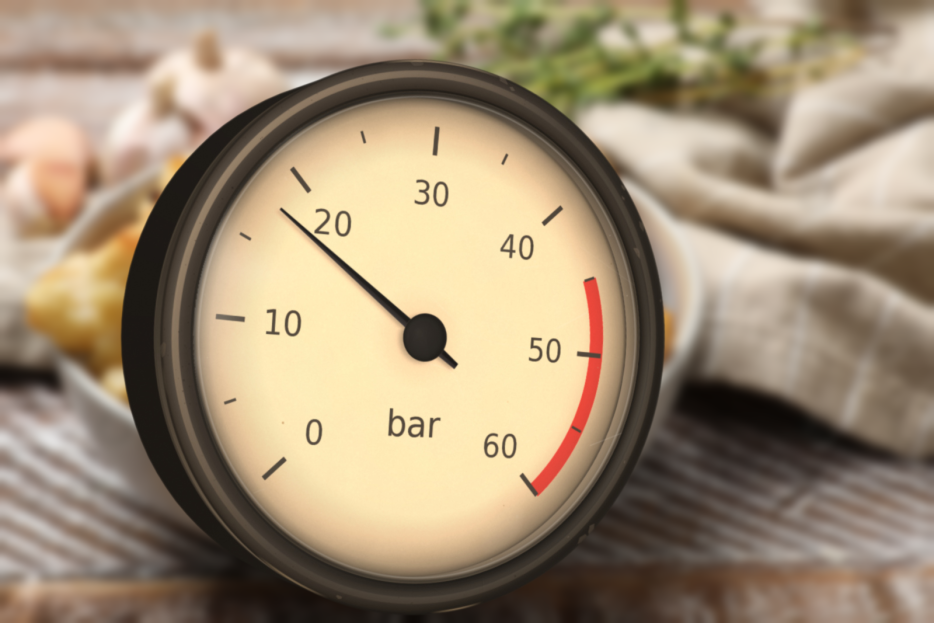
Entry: 17.5 (bar)
